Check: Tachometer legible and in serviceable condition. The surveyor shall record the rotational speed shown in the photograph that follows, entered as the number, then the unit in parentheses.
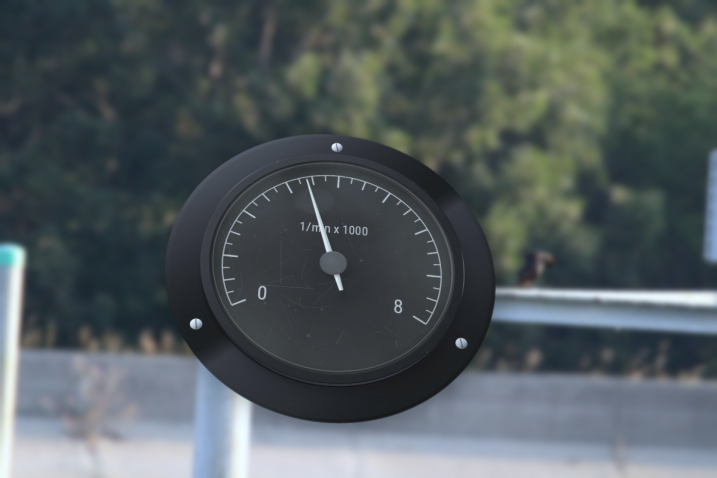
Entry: 3375 (rpm)
